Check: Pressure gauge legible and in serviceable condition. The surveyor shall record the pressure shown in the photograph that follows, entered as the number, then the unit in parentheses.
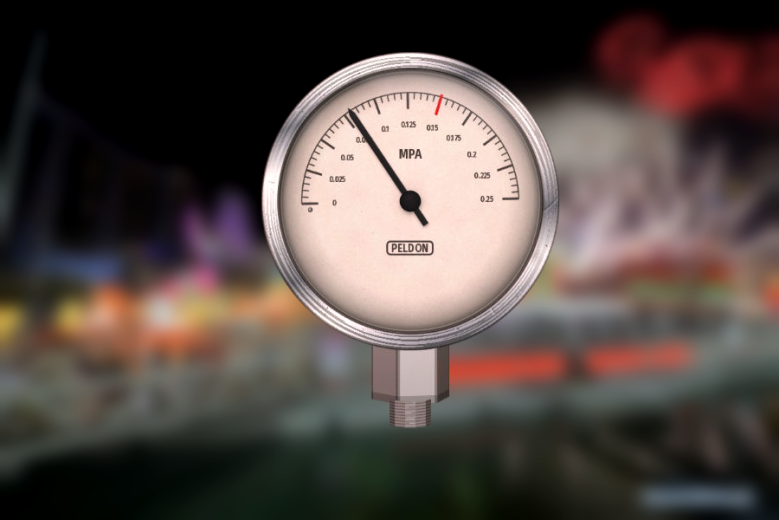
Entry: 0.08 (MPa)
